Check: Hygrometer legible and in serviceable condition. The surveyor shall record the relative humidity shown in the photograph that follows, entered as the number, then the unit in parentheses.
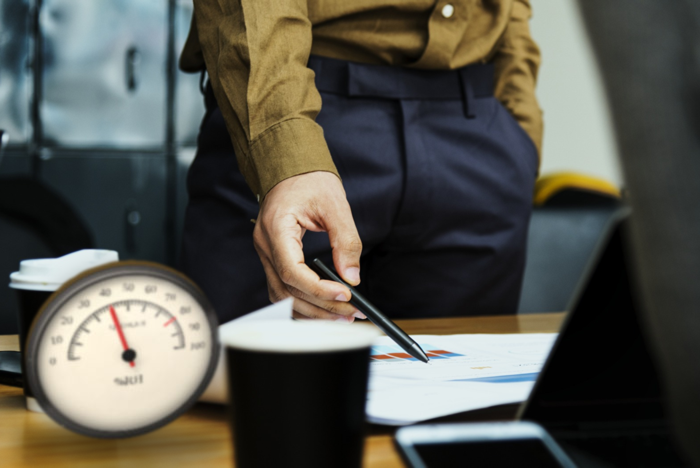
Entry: 40 (%)
